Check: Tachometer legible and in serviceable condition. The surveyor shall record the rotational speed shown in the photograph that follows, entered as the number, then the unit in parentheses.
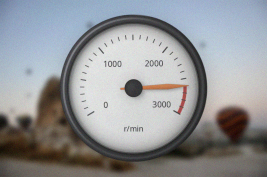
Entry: 2600 (rpm)
